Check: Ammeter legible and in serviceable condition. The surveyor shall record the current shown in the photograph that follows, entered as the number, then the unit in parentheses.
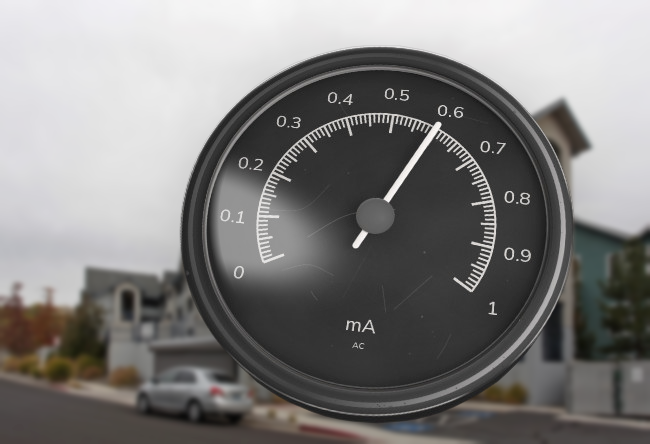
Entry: 0.6 (mA)
